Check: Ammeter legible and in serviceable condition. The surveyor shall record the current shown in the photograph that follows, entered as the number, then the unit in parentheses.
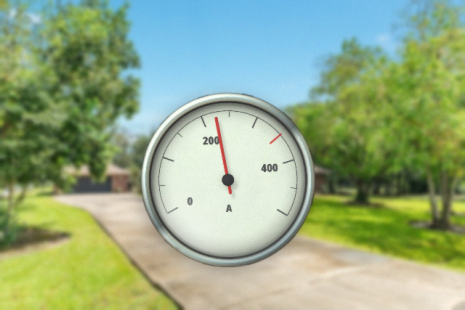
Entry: 225 (A)
